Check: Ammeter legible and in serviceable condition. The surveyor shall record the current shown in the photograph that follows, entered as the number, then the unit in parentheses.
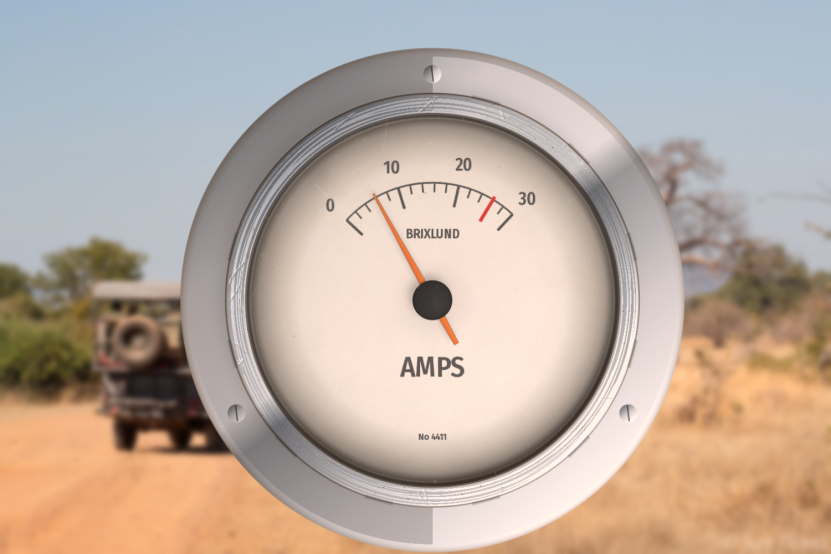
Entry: 6 (A)
